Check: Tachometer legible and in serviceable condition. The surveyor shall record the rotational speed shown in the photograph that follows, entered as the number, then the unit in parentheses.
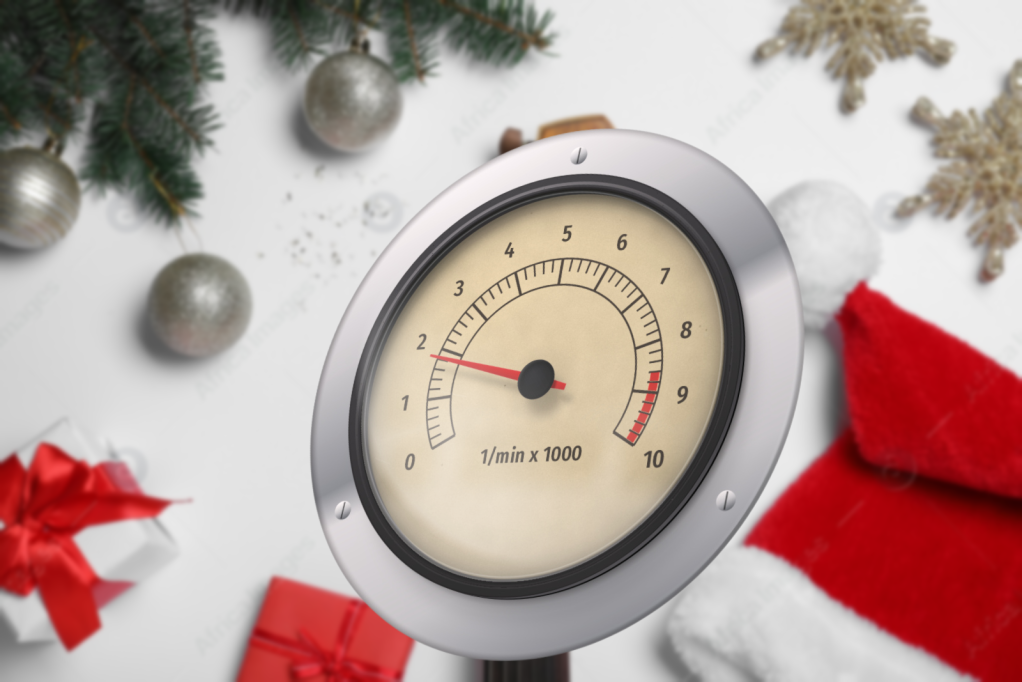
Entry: 1800 (rpm)
